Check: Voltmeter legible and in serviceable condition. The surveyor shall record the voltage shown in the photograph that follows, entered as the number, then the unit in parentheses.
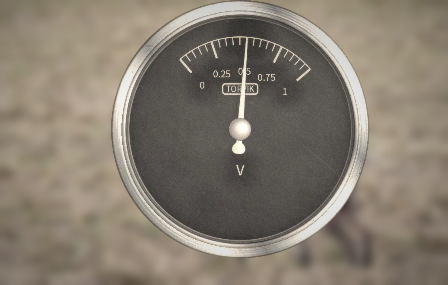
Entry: 0.5 (V)
